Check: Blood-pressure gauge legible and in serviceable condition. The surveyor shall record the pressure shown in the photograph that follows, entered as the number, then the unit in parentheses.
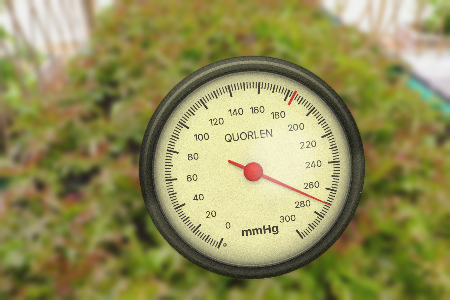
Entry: 270 (mmHg)
